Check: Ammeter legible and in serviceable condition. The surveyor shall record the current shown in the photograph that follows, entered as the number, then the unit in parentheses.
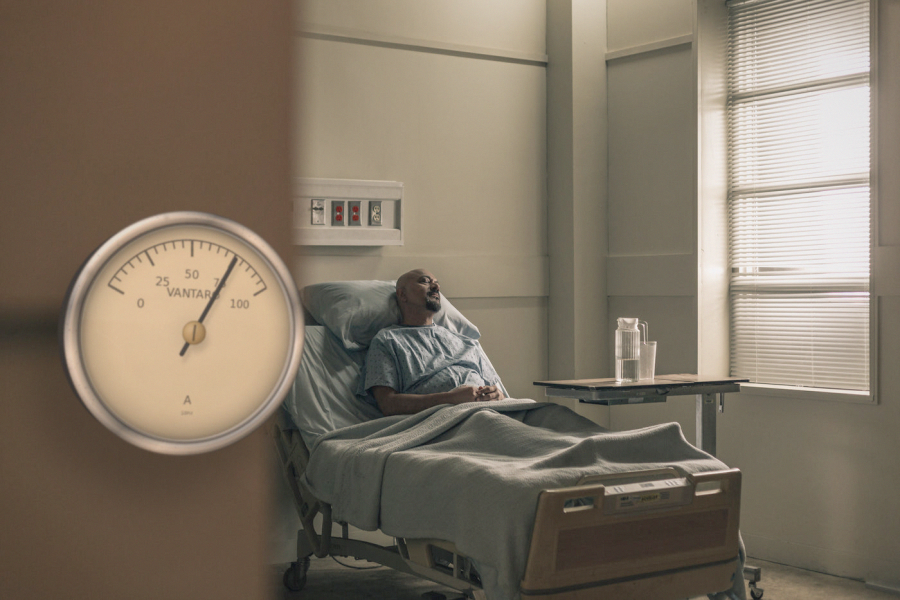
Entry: 75 (A)
